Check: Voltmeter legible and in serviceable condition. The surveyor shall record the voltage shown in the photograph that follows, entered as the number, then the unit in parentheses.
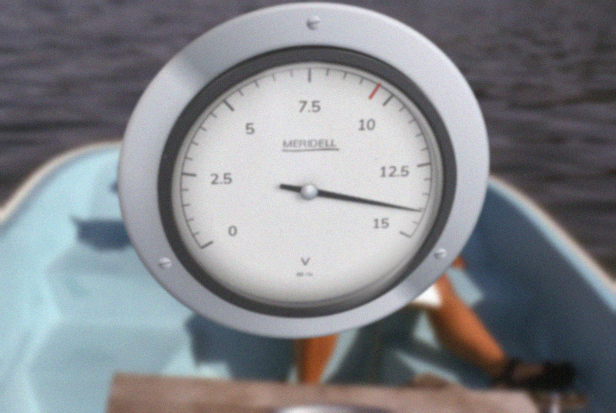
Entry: 14 (V)
